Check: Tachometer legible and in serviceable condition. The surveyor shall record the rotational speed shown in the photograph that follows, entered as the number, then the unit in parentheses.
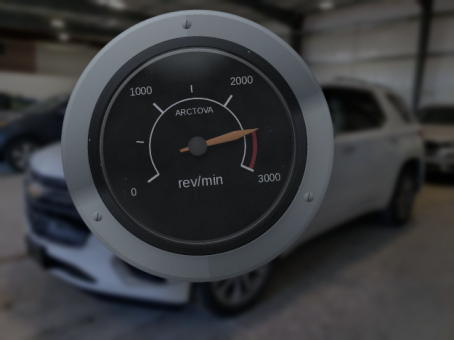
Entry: 2500 (rpm)
